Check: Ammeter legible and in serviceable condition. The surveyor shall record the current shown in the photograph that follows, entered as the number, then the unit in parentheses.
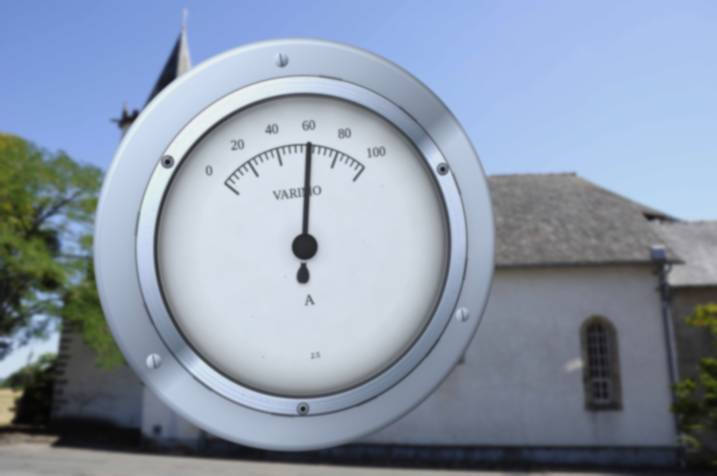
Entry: 60 (A)
